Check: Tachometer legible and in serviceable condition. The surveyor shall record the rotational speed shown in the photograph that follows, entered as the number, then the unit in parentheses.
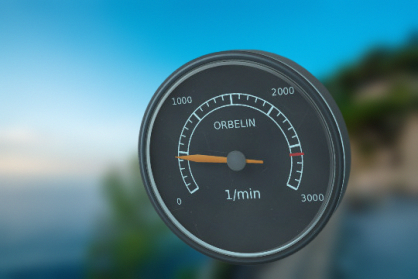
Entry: 450 (rpm)
